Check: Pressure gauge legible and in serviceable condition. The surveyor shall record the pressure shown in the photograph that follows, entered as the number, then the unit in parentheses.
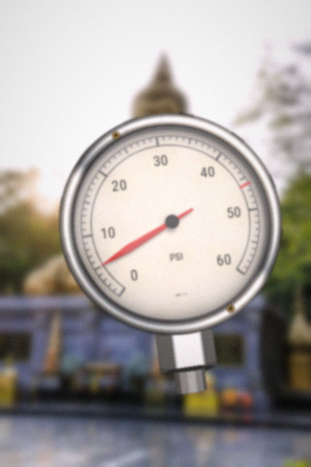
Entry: 5 (psi)
